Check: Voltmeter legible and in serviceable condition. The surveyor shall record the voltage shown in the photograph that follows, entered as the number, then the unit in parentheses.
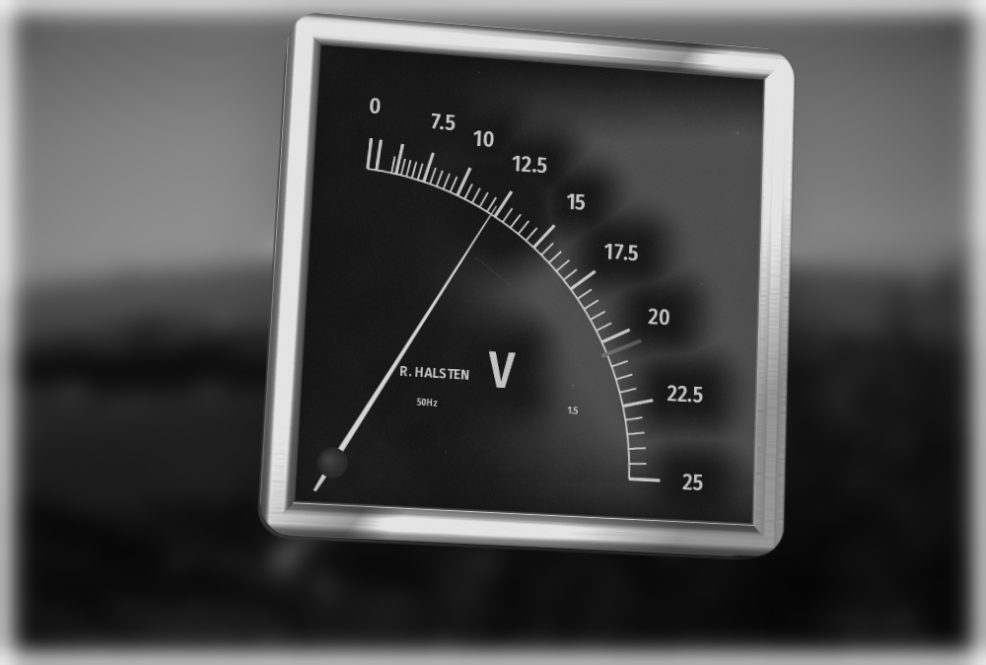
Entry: 12.25 (V)
